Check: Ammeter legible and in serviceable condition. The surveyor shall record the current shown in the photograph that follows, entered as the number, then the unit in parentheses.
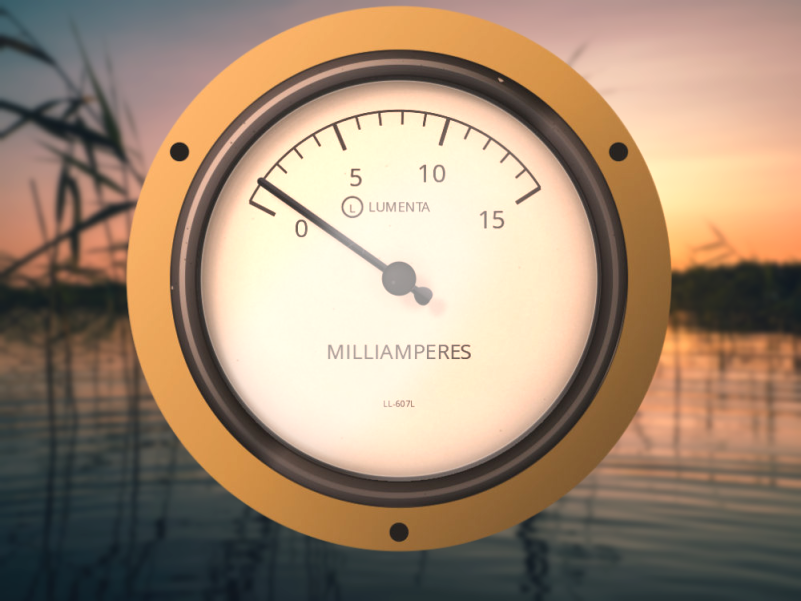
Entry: 1 (mA)
